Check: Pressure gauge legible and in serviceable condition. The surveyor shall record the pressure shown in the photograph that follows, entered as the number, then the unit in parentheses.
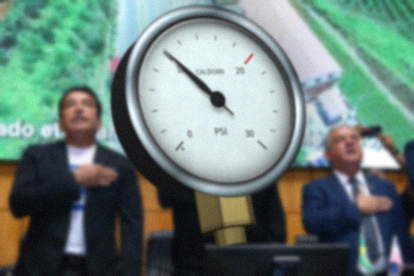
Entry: 10 (psi)
